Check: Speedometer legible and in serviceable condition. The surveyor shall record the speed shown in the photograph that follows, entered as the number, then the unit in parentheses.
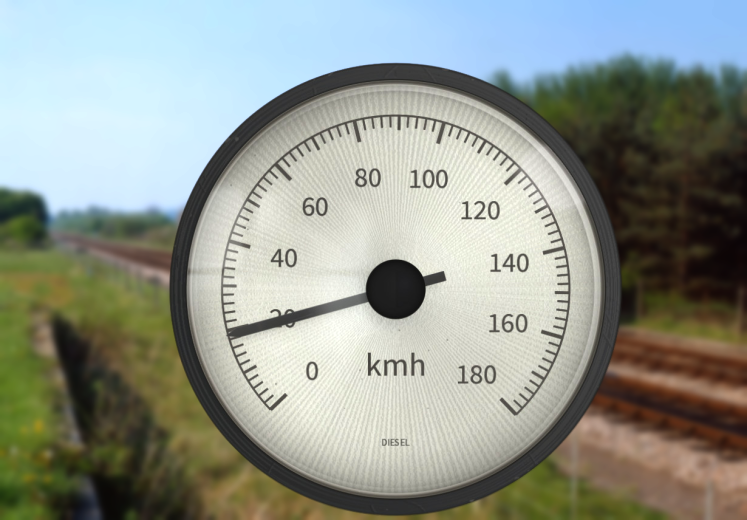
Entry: 19 (km/h)
